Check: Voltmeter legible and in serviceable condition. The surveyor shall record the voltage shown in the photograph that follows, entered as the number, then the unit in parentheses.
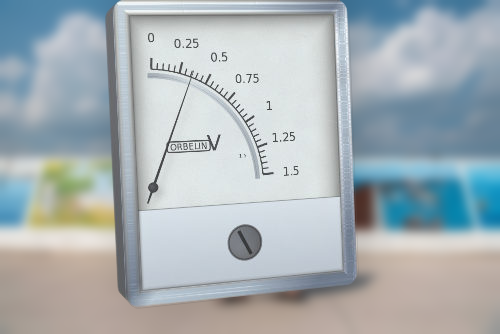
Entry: 0.35 (V)
